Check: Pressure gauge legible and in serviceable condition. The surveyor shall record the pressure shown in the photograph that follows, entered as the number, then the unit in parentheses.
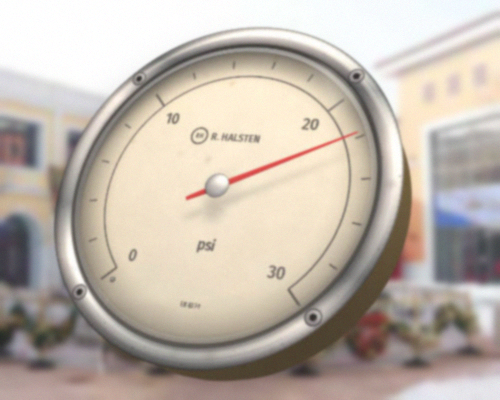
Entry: 22 (psi)
